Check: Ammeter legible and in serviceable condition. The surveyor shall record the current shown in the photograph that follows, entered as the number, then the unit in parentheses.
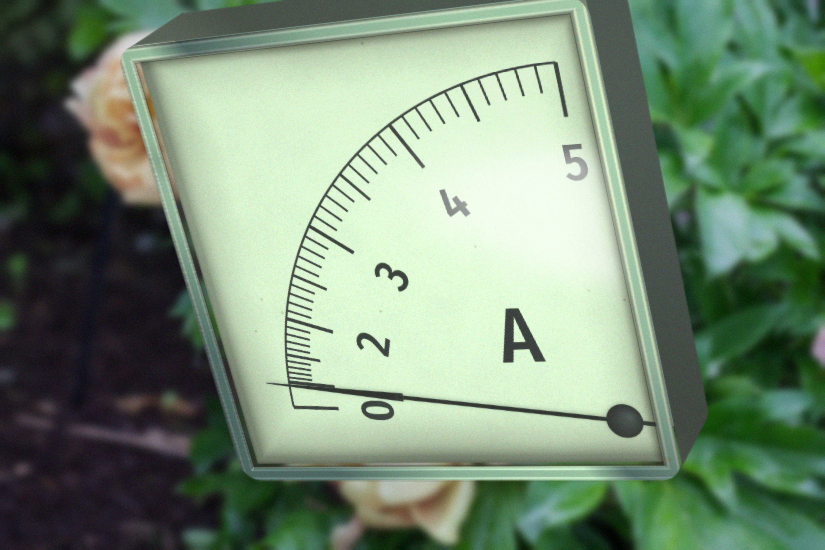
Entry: 1 (A)
